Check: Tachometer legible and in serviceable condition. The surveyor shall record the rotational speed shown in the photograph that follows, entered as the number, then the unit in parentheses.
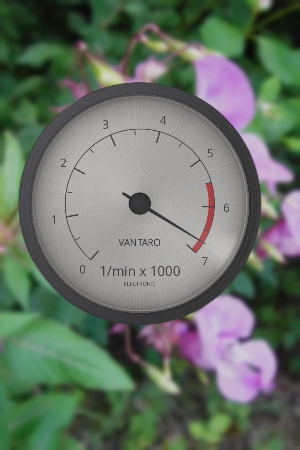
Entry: 6750 (rpm)
